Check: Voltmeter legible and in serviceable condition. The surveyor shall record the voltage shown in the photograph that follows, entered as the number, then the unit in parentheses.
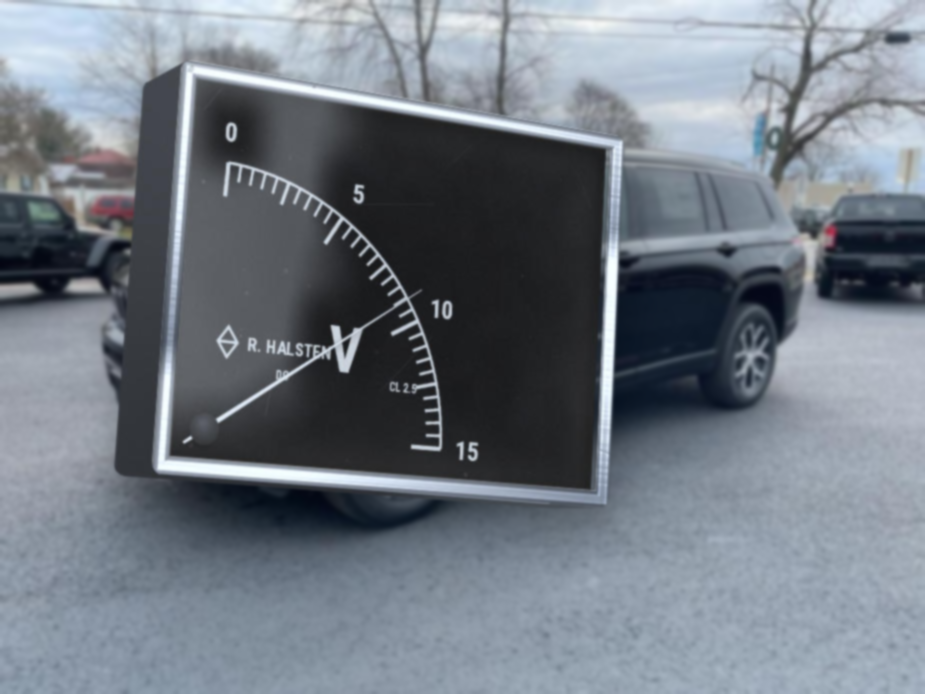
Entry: 9 (V)
